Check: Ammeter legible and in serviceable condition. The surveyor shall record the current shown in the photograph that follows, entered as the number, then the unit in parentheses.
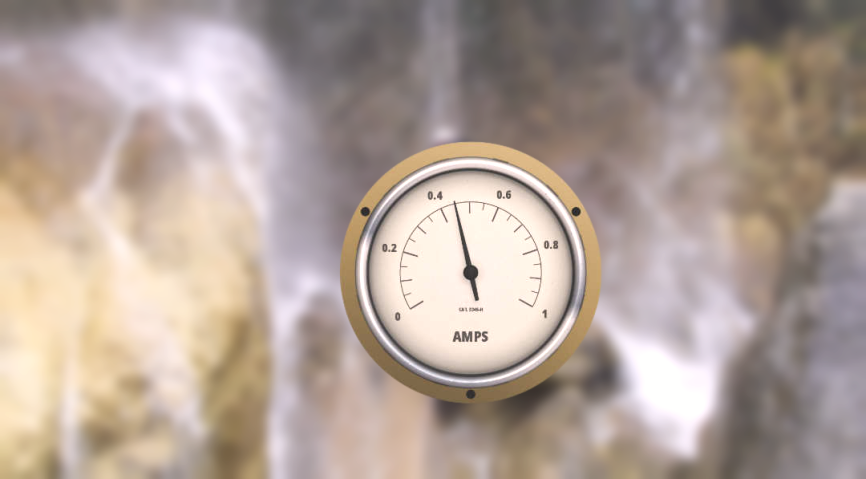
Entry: 0.45 (A)
